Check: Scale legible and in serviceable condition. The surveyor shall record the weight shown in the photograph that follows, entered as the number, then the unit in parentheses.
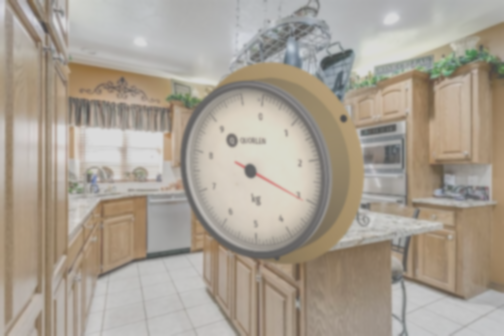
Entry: 3 (kg)
